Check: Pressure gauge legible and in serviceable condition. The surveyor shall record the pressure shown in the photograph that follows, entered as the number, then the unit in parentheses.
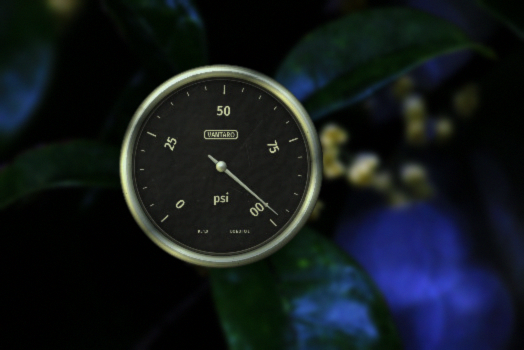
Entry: 97.5 (psi)
